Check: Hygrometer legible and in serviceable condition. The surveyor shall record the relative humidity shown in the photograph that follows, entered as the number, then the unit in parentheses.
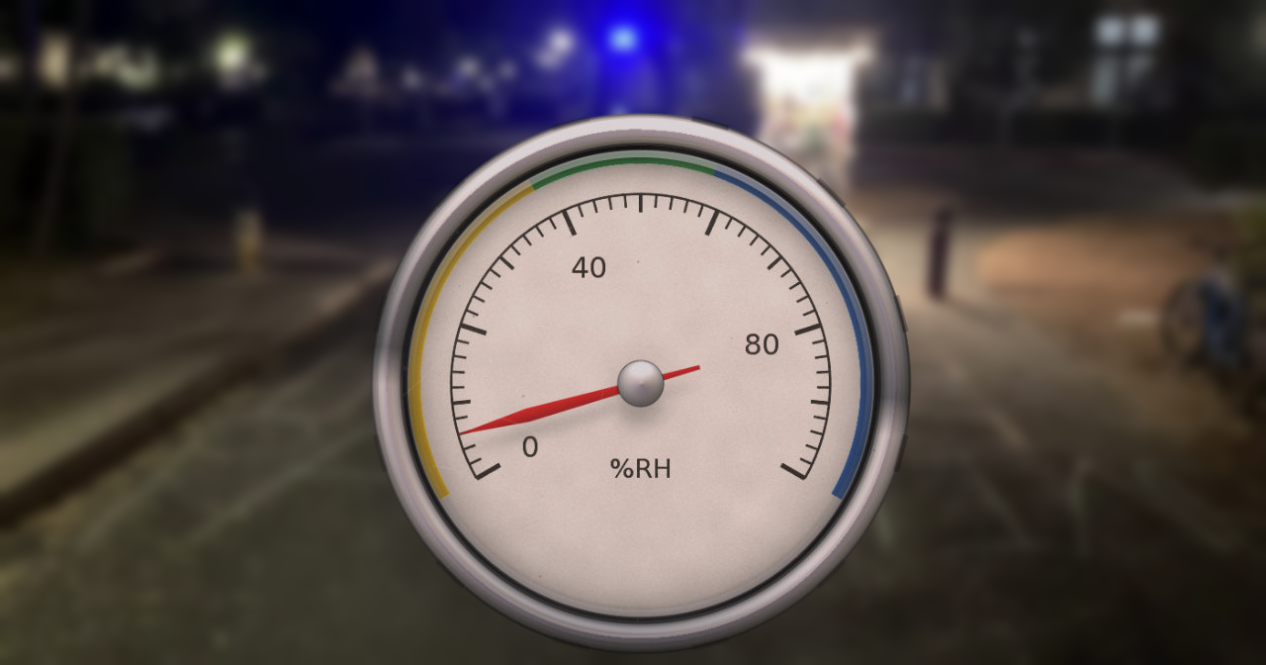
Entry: 6 (%)
